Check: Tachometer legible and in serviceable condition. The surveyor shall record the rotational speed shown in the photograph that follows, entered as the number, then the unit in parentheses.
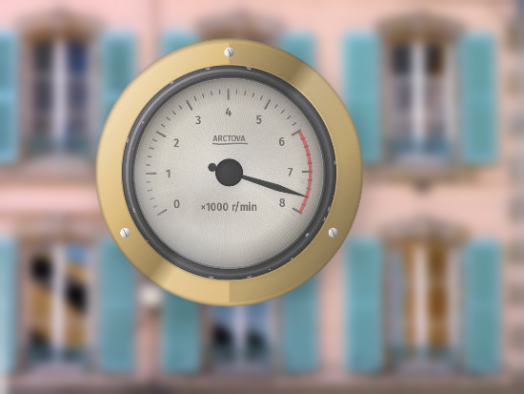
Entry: 7600 (rpm)
